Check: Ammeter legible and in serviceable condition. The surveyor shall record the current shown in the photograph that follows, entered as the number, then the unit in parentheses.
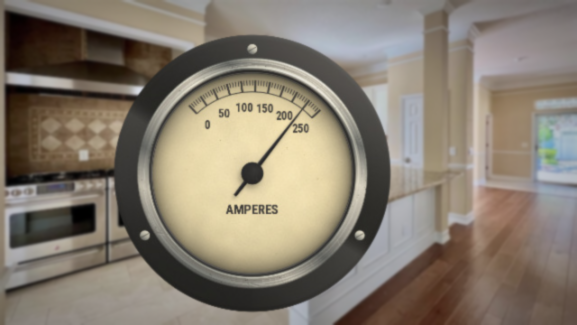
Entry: 225 (A)
